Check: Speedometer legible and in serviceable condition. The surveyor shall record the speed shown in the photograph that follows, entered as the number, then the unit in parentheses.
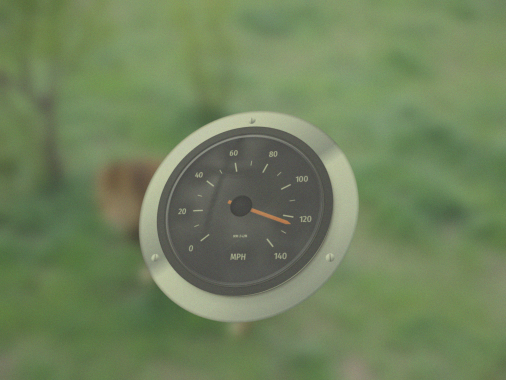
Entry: 125 (mph)
